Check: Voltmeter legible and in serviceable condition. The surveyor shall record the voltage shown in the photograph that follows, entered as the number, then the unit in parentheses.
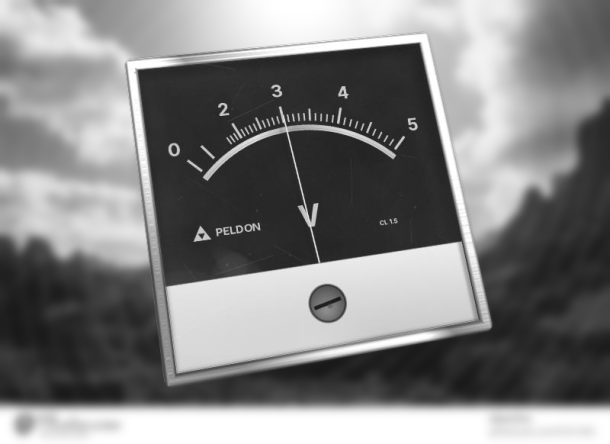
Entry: 3 (V)
